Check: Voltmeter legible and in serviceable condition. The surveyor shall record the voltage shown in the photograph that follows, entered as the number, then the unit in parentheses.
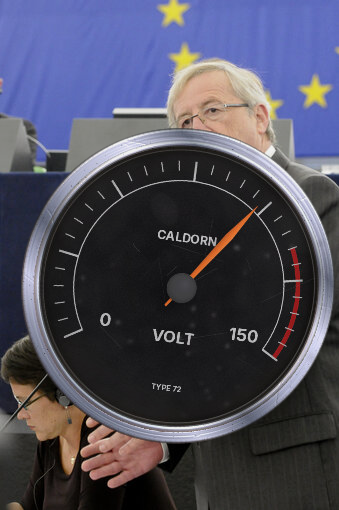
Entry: 97.5 (V)
